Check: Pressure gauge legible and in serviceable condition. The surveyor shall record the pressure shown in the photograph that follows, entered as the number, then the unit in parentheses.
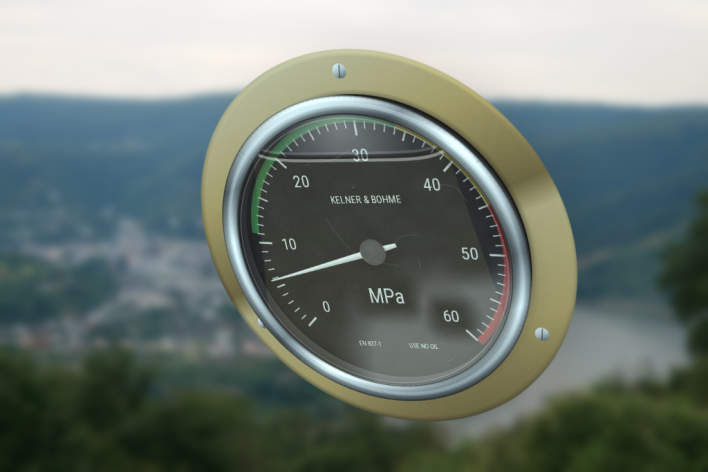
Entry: 6 (MPa)
